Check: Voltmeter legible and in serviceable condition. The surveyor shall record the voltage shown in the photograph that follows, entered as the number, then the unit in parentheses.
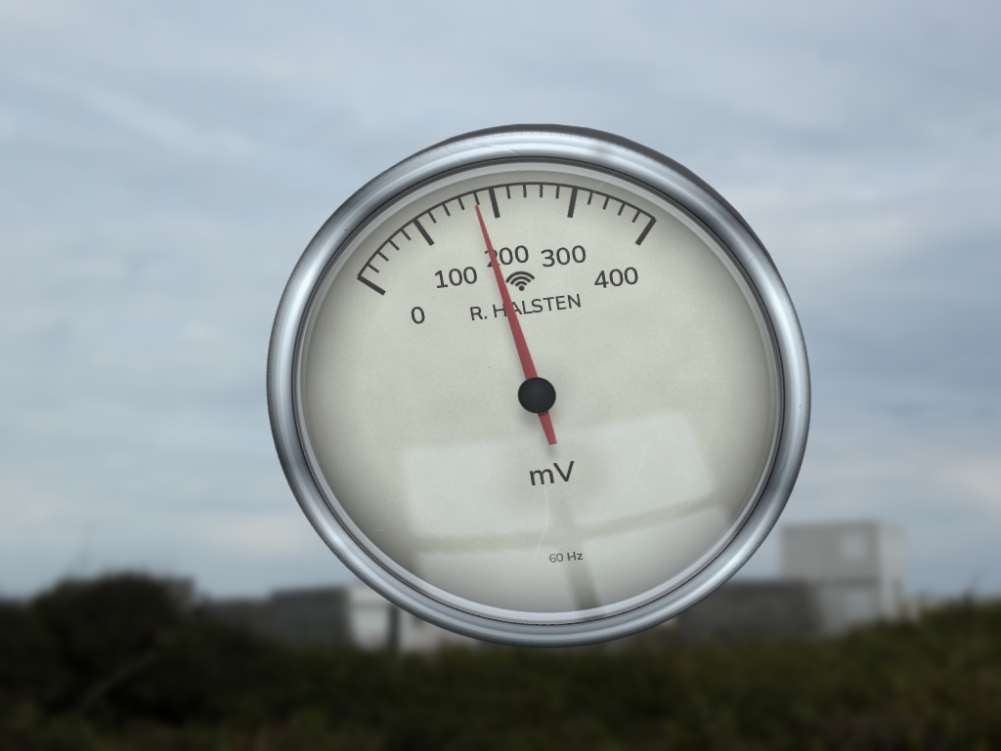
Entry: 180 (mV)
